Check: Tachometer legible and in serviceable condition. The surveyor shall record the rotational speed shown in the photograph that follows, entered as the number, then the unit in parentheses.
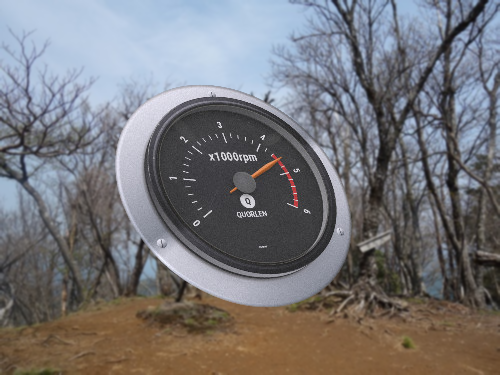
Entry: 4600 (rpm)
